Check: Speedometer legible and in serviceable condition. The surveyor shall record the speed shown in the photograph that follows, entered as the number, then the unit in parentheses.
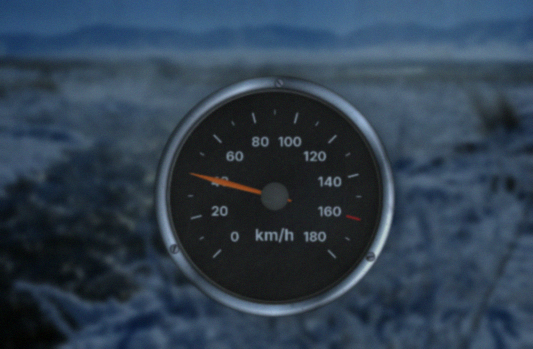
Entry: 40 (km/h)
